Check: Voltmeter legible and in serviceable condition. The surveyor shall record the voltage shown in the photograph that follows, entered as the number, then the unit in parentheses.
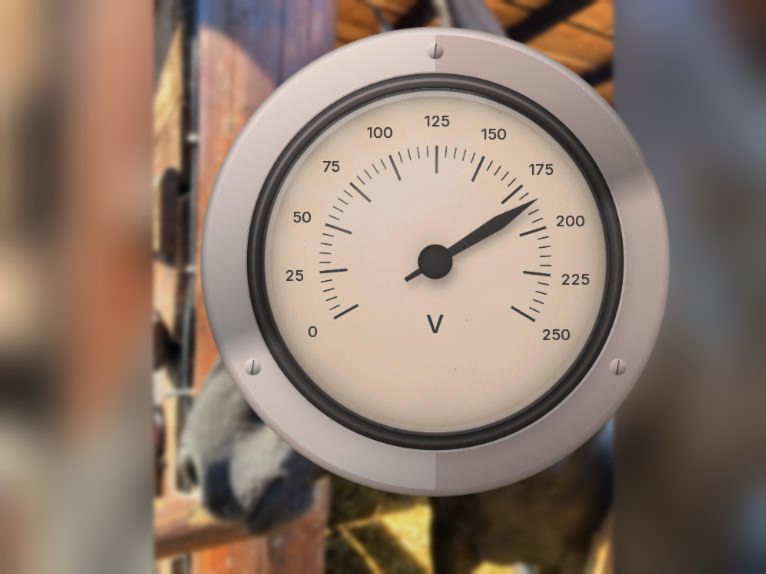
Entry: 185 (V)
